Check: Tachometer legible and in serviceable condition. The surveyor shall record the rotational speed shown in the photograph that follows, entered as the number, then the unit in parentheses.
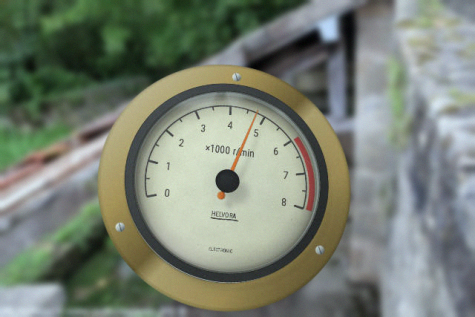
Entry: 4750 (rpm)
